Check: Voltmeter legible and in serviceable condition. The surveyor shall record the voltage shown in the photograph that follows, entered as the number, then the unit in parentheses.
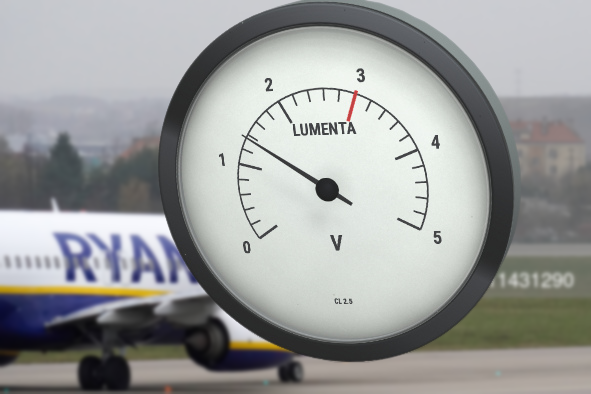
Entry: 1.4 (V)
